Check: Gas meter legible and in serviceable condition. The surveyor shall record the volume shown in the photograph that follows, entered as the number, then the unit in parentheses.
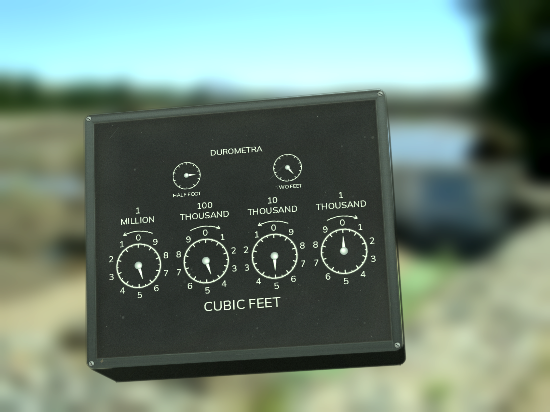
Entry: 545000 (ft³)
